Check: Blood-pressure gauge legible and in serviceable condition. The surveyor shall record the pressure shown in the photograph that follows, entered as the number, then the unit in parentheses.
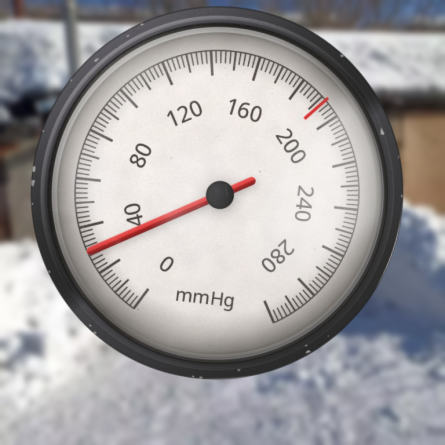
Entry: 30 (mmHg)
